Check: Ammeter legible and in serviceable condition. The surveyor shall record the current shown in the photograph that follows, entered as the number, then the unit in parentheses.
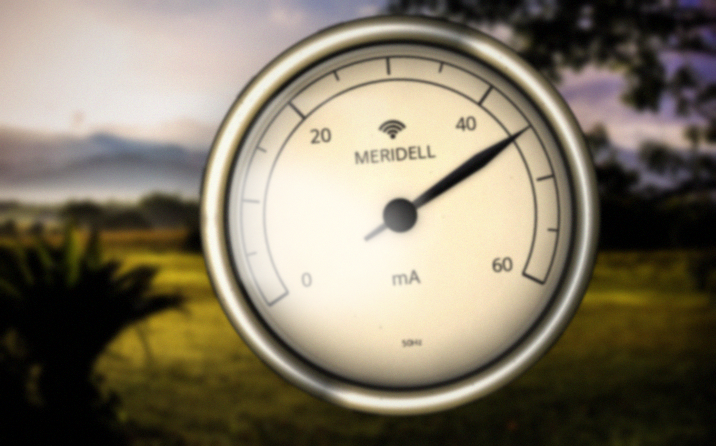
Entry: 45 (mA)
